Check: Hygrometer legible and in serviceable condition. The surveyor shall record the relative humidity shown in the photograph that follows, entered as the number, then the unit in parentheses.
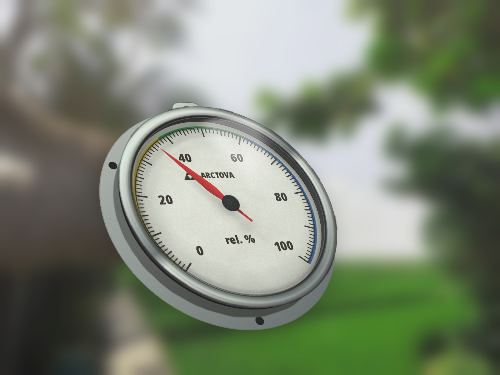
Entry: 35 (%)
